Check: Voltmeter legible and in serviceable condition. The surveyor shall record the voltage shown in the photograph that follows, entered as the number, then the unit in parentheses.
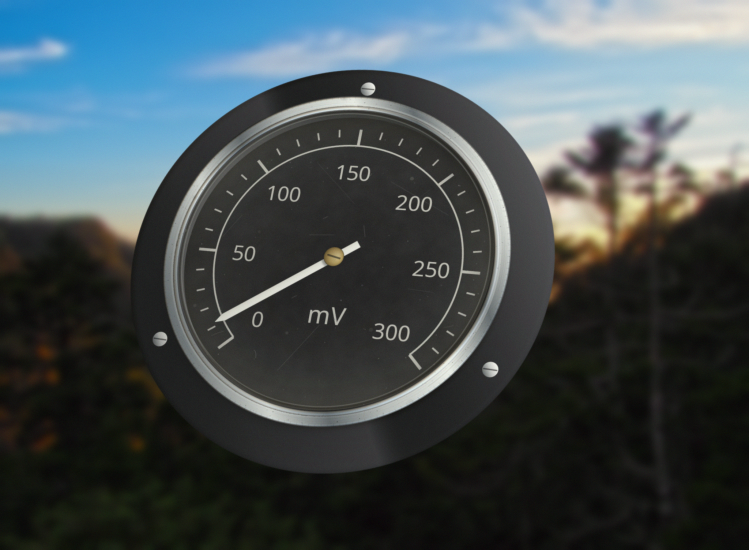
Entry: 10 (mV)
